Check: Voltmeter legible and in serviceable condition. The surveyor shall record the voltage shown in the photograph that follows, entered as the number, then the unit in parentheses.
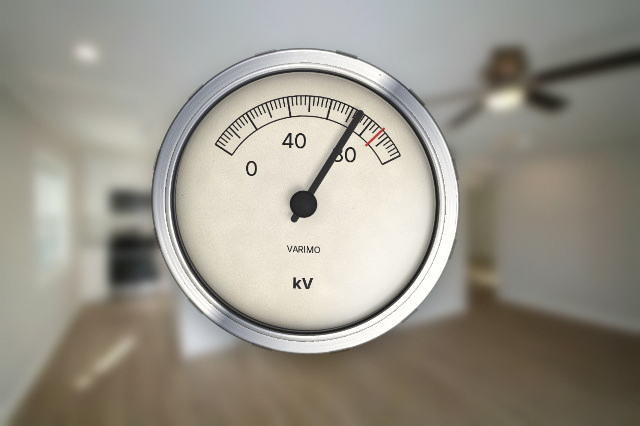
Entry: 74 (kV)
